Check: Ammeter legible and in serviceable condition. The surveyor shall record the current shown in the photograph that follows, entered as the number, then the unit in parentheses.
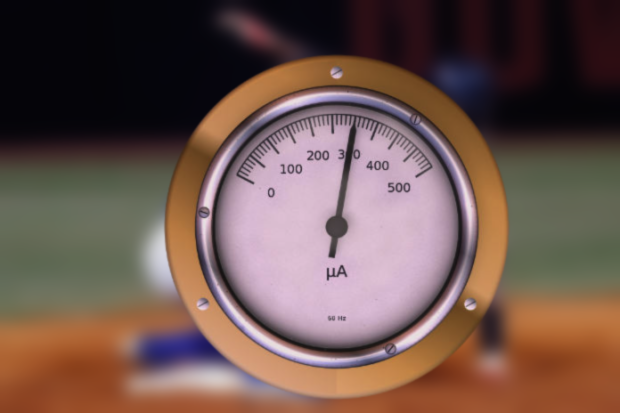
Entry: 300 (µA)
